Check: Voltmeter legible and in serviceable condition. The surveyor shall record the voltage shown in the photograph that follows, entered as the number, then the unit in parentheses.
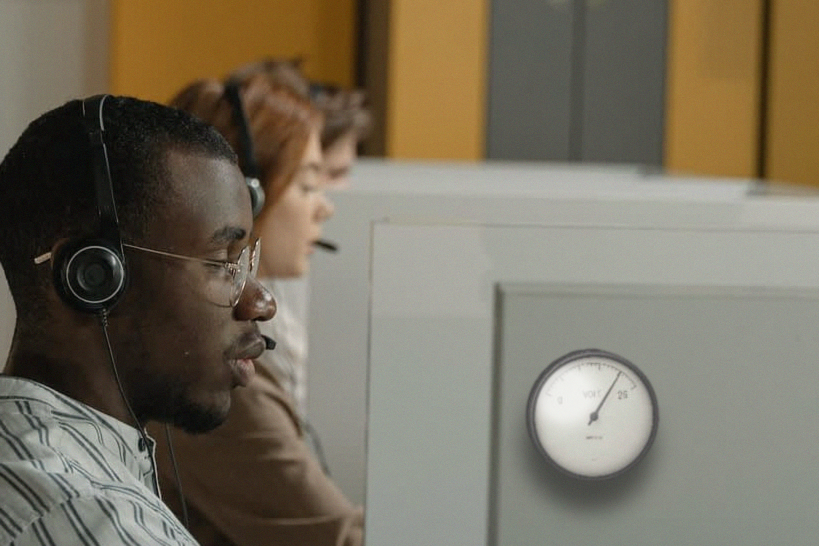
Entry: 20 (V)
